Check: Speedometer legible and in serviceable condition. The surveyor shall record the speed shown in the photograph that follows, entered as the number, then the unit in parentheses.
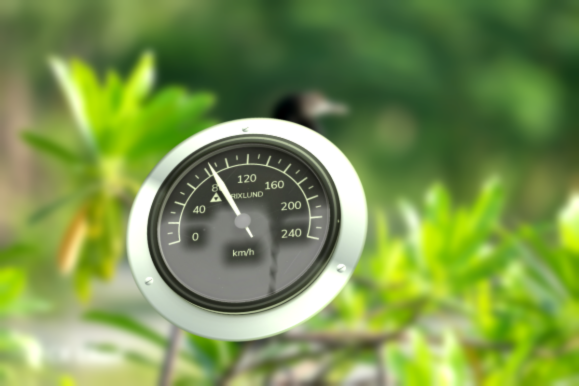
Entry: 85 (km/h)
